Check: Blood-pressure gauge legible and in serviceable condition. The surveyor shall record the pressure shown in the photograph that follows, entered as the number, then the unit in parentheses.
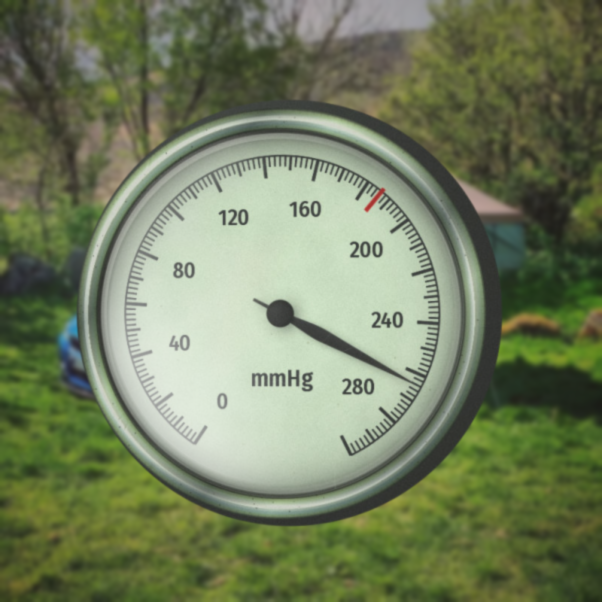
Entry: 264 (mmHg)
